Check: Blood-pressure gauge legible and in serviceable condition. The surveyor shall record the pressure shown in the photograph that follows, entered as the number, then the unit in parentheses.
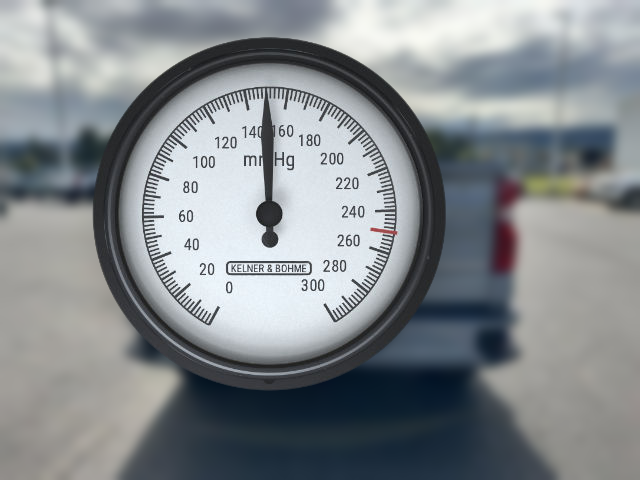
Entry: 150 (mmHg)
